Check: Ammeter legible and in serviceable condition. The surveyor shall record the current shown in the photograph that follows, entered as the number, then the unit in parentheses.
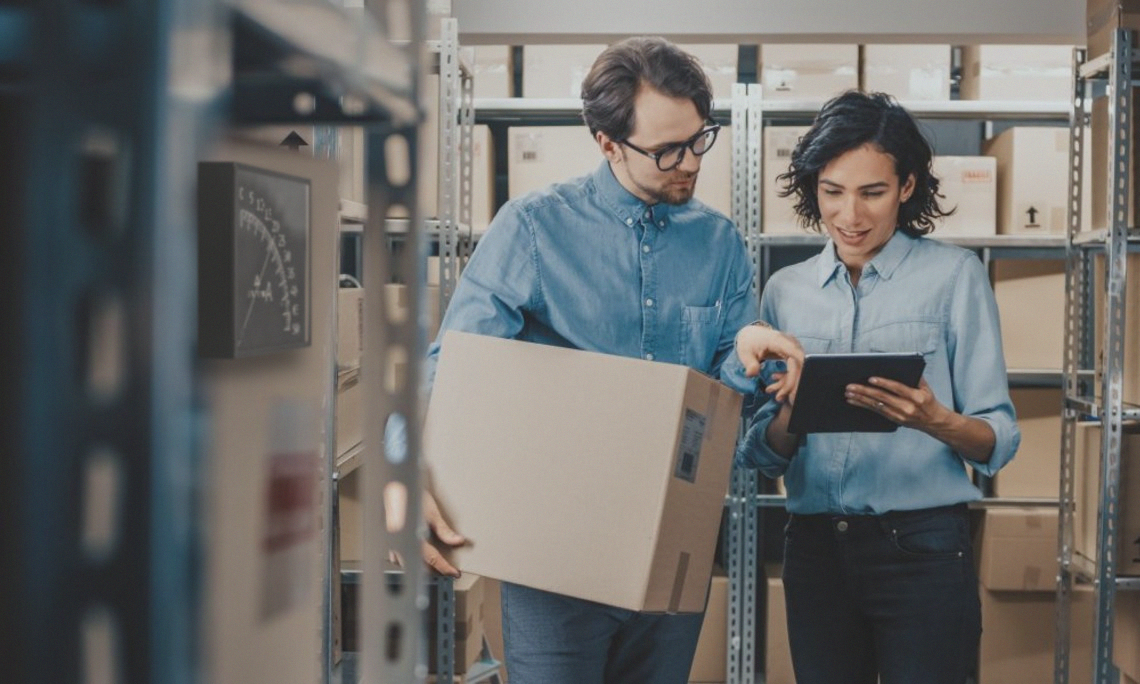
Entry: 20 (A)
